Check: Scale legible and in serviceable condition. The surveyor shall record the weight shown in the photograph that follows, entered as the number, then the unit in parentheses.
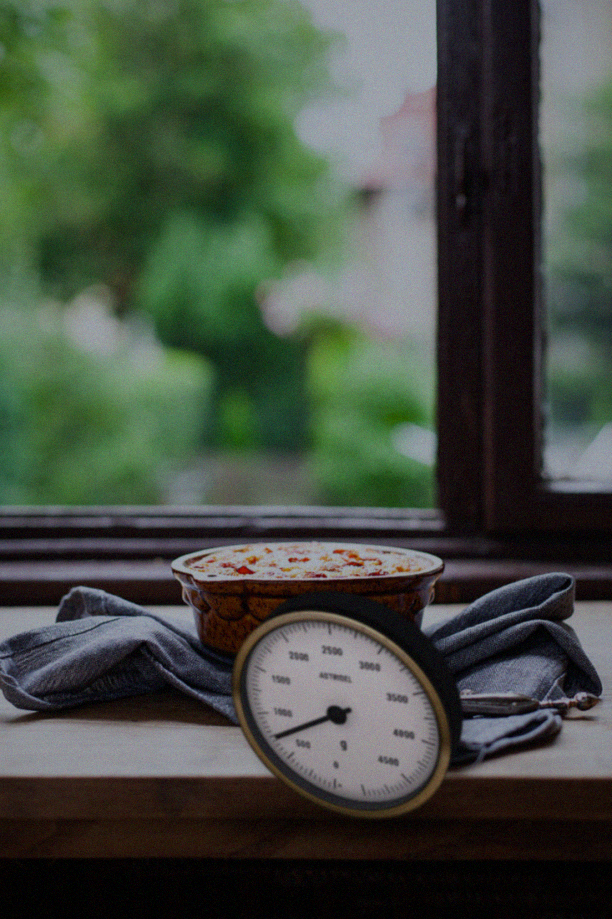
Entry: 750 (g)
